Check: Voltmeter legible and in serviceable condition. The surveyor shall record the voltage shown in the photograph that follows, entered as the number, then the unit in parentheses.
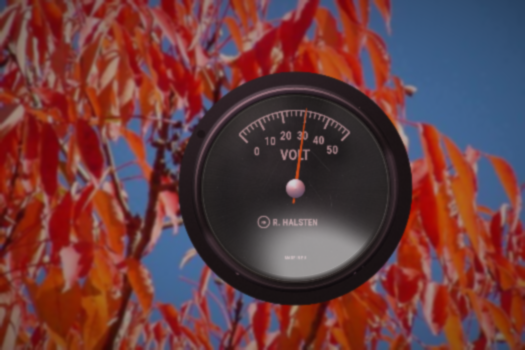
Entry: 30 (V)
